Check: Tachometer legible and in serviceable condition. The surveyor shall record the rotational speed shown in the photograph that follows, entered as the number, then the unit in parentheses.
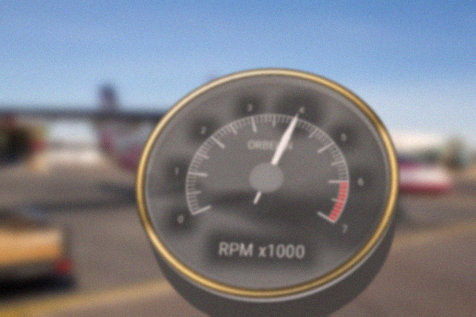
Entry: 4000 (rpm)
